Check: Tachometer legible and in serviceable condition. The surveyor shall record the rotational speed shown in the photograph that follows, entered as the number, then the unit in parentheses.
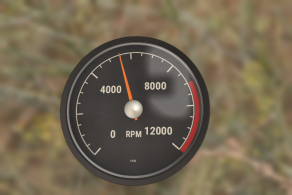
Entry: 5500 (rpm)
